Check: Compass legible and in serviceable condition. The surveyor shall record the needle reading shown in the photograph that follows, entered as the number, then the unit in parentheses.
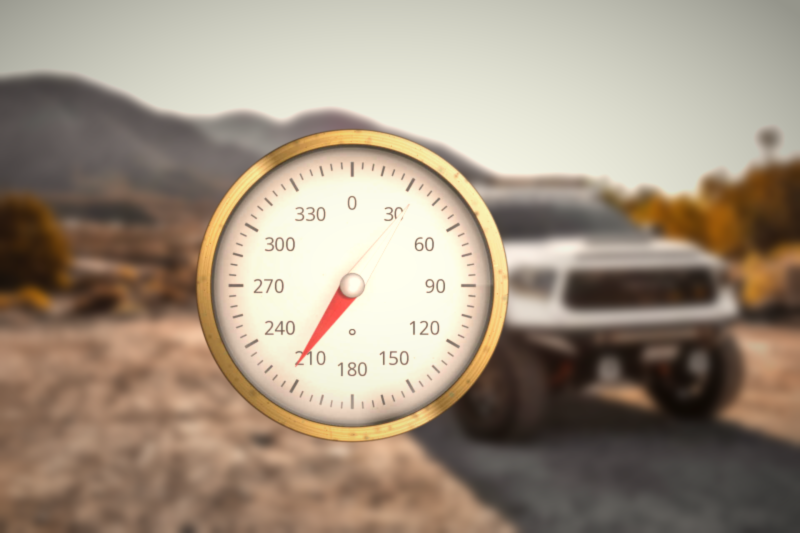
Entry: 215 (°)
